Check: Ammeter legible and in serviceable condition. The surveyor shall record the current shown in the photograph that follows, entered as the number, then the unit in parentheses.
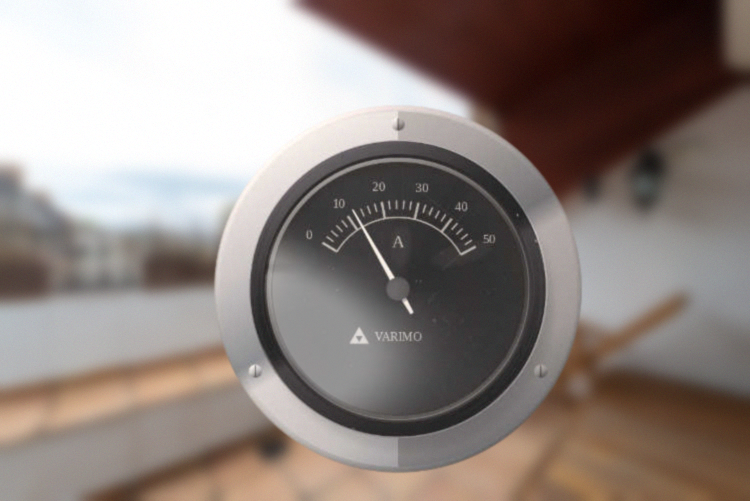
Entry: 12 (A)
